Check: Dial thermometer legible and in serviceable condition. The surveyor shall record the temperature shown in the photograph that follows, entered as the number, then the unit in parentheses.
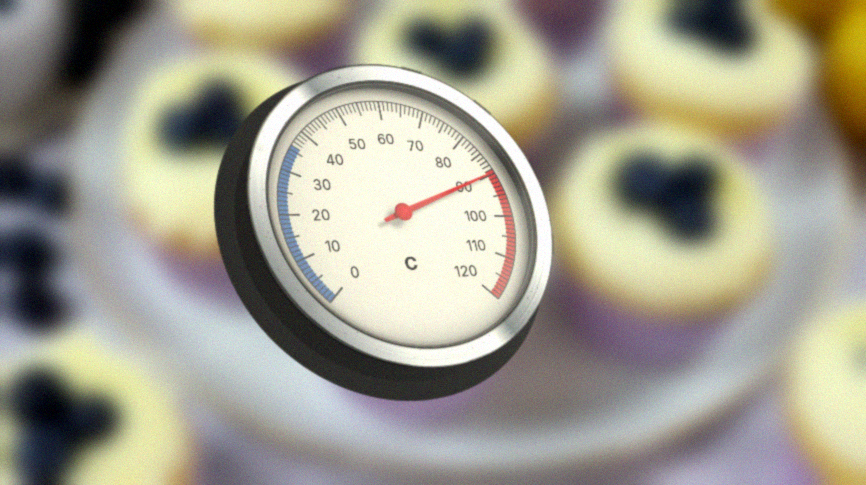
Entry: 90 (°C)
